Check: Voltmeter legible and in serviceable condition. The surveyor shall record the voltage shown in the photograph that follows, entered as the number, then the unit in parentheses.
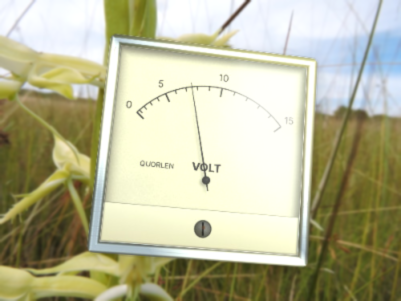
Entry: 7.5 (V)
